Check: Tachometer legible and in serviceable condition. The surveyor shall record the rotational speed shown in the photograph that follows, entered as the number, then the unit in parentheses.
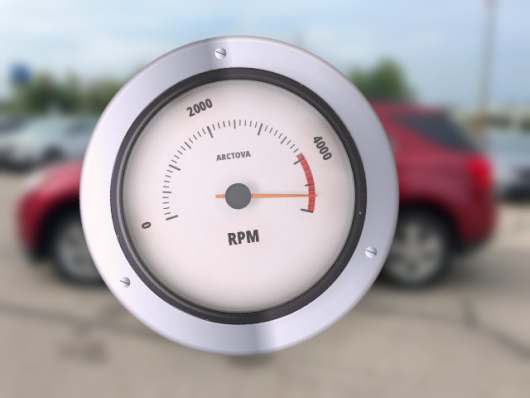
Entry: 4700 (rpm)
